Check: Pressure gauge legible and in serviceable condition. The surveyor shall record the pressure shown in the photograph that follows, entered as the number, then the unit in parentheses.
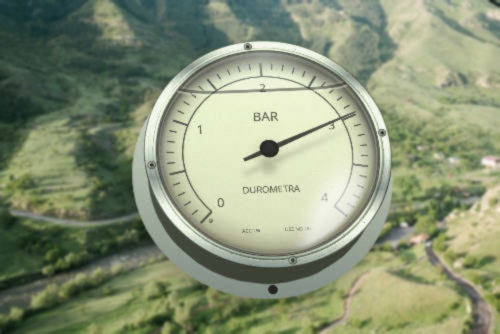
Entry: 3 (bar)
